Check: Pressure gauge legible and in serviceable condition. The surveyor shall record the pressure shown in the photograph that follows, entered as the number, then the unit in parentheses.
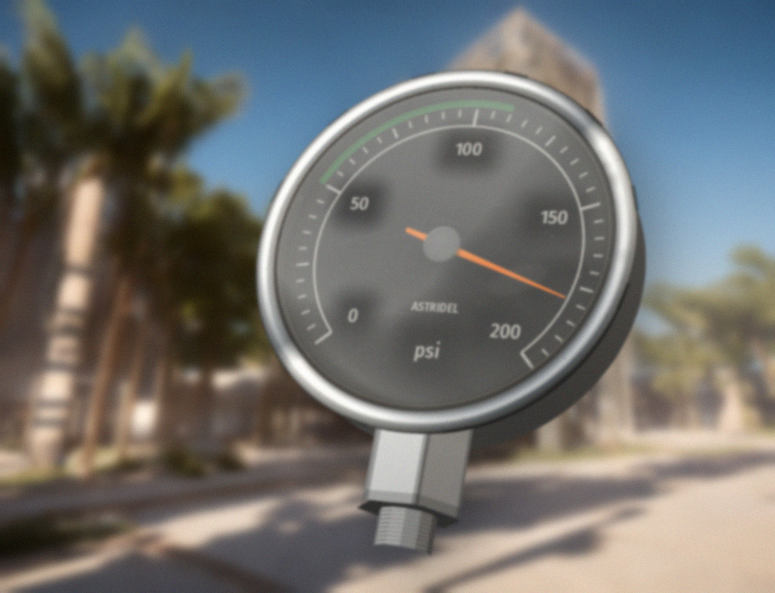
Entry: 180 (psi)
